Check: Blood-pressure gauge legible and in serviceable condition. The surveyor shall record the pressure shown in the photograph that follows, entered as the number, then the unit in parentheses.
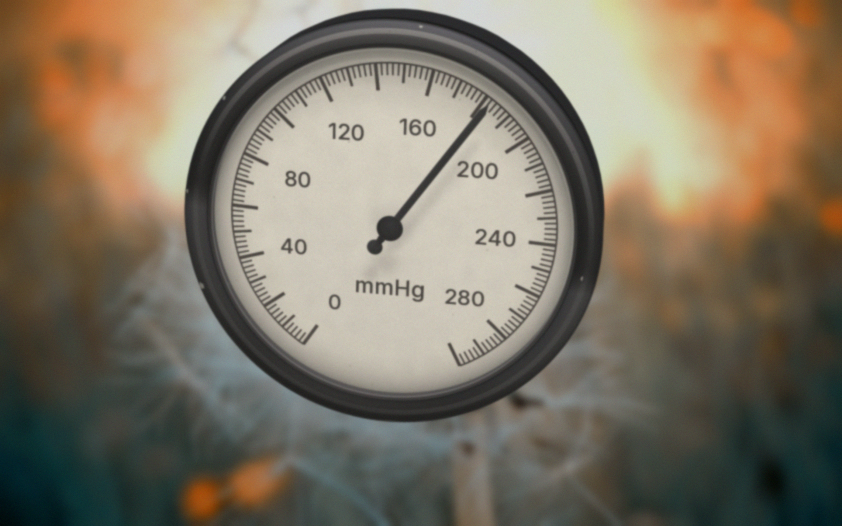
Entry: 182 (mmHg)
